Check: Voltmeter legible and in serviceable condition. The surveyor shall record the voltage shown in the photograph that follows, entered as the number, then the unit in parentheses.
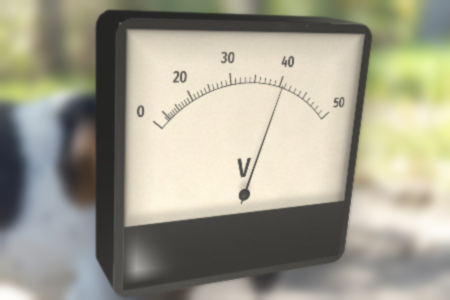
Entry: 40 (V)
